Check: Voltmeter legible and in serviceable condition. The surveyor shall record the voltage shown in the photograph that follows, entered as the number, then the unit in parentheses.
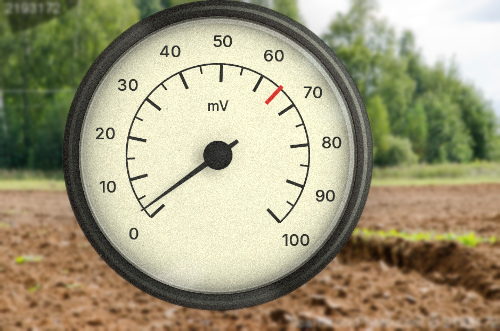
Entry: 2.5 (mV)
